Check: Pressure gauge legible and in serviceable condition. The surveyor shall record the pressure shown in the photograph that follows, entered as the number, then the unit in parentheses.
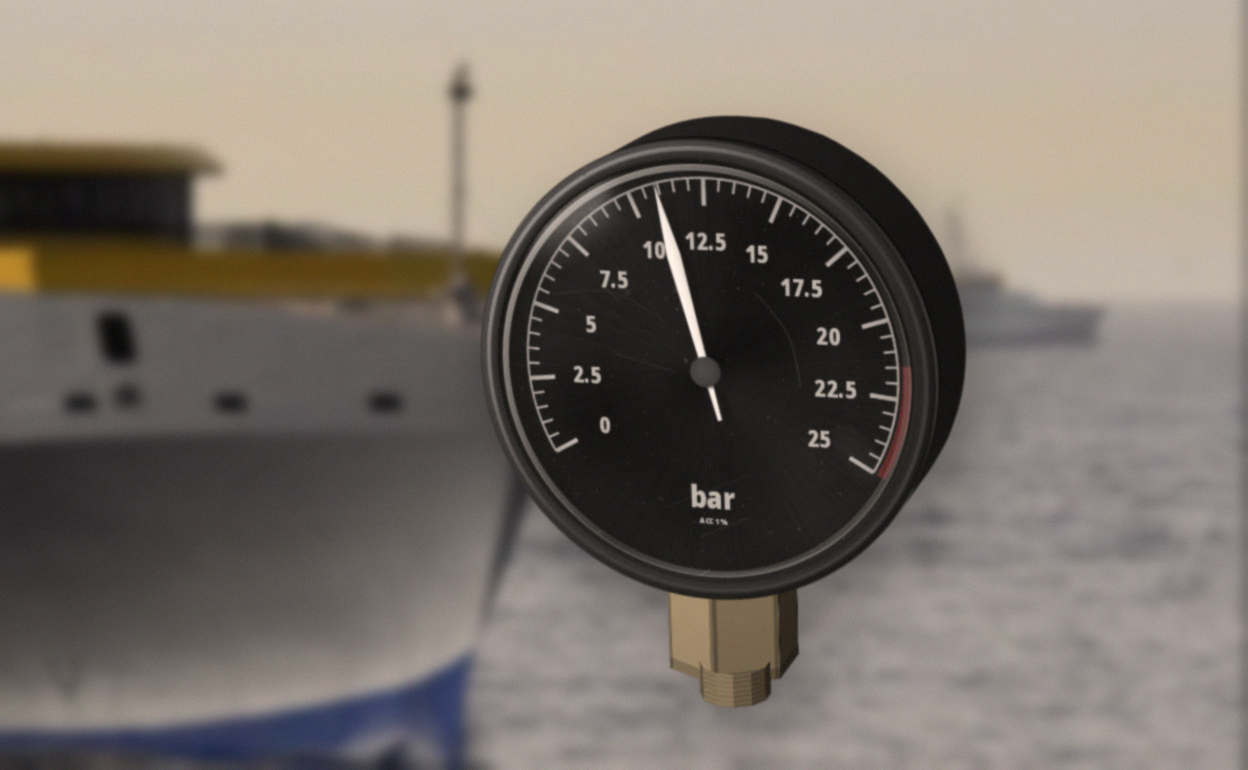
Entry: 11 (bar)
